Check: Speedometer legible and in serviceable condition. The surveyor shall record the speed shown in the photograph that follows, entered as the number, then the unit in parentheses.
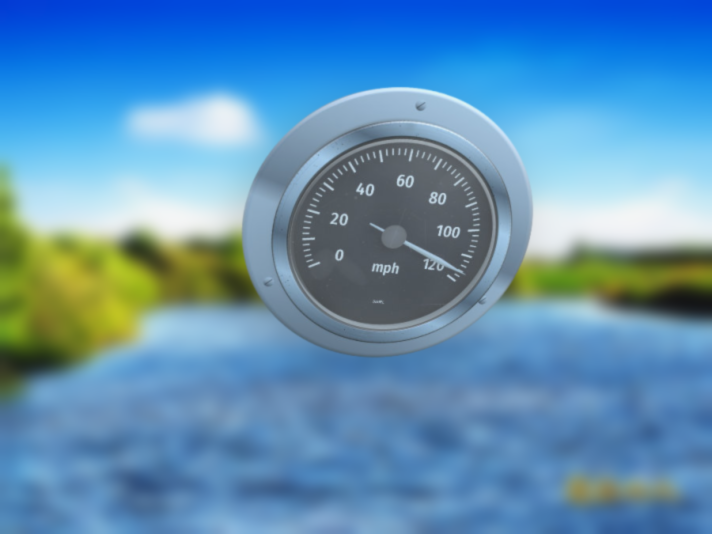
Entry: 116 (mph)
